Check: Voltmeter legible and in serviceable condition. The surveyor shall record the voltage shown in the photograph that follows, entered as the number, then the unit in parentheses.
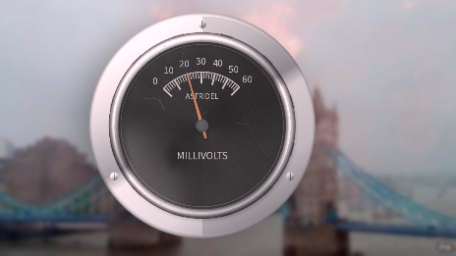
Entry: 20 (mV)
